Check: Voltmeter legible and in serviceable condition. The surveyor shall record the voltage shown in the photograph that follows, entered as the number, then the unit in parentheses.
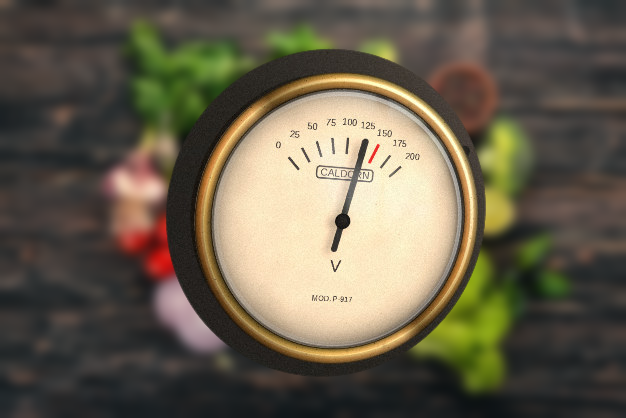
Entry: 125 (V)
